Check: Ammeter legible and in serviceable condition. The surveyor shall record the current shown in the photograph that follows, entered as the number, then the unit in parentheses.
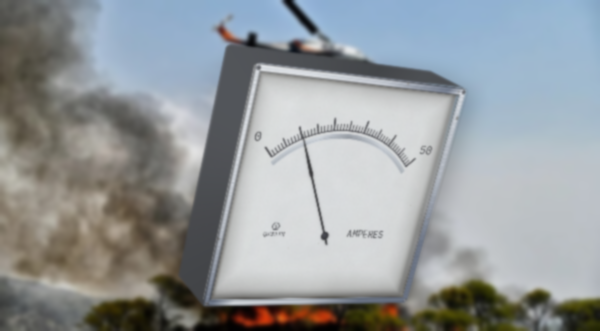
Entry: 10 (A)
